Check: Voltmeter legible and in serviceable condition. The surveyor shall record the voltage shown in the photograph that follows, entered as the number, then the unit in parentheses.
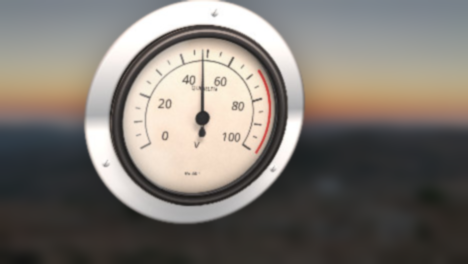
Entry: 47.5 (V)
